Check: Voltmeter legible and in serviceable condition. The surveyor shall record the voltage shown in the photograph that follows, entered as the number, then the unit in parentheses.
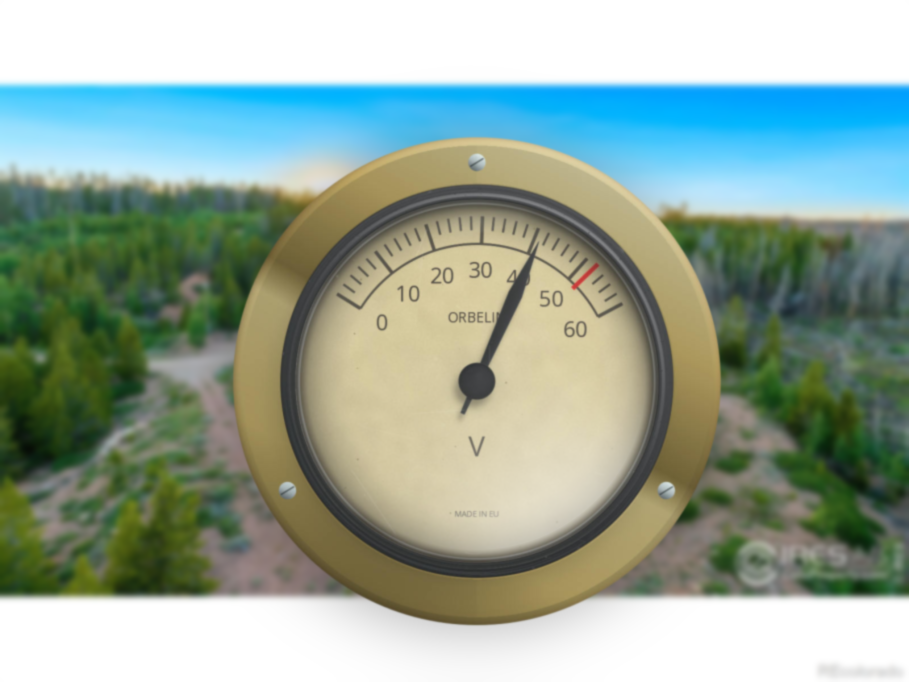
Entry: 41 (V)
